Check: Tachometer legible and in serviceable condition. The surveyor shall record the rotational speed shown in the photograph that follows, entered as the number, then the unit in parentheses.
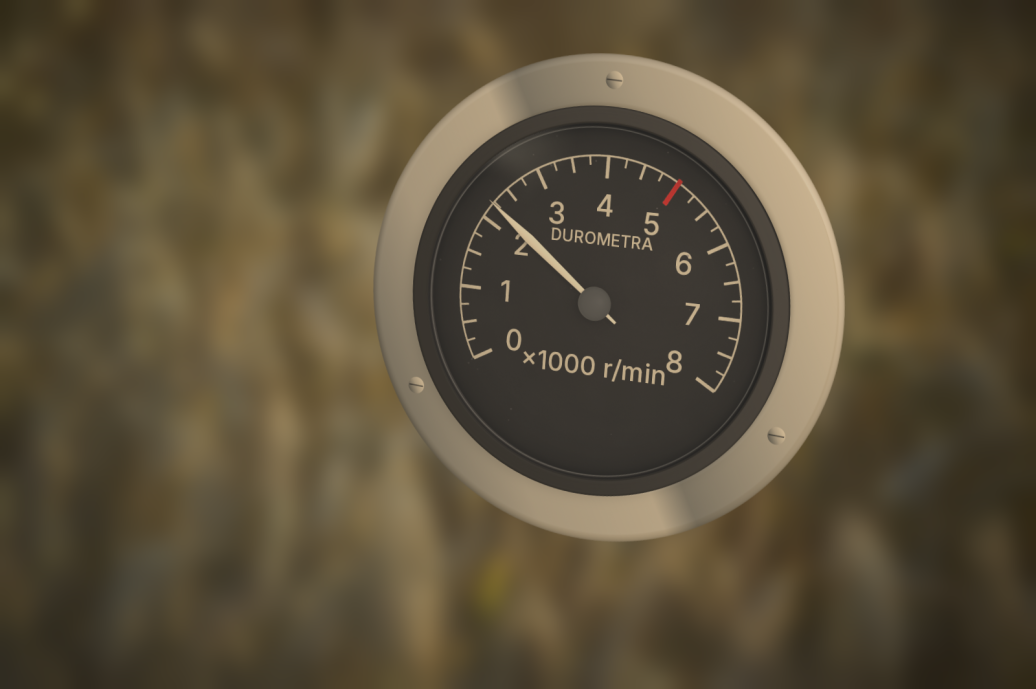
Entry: 2250 (rpm)
